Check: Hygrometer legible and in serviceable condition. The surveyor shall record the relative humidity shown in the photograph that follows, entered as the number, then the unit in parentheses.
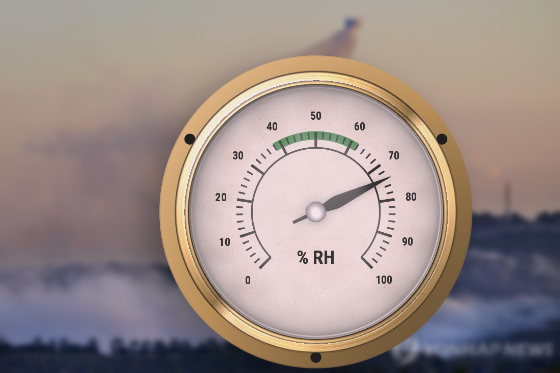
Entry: 74 (%)
